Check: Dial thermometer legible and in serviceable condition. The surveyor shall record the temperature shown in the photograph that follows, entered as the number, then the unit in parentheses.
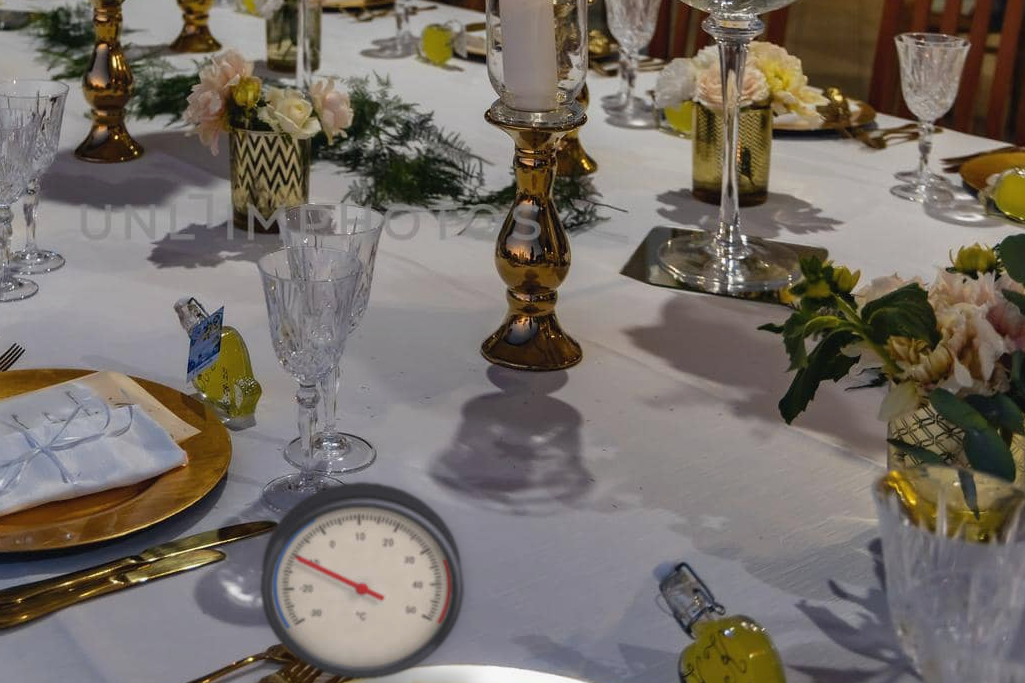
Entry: -10 (°C)
